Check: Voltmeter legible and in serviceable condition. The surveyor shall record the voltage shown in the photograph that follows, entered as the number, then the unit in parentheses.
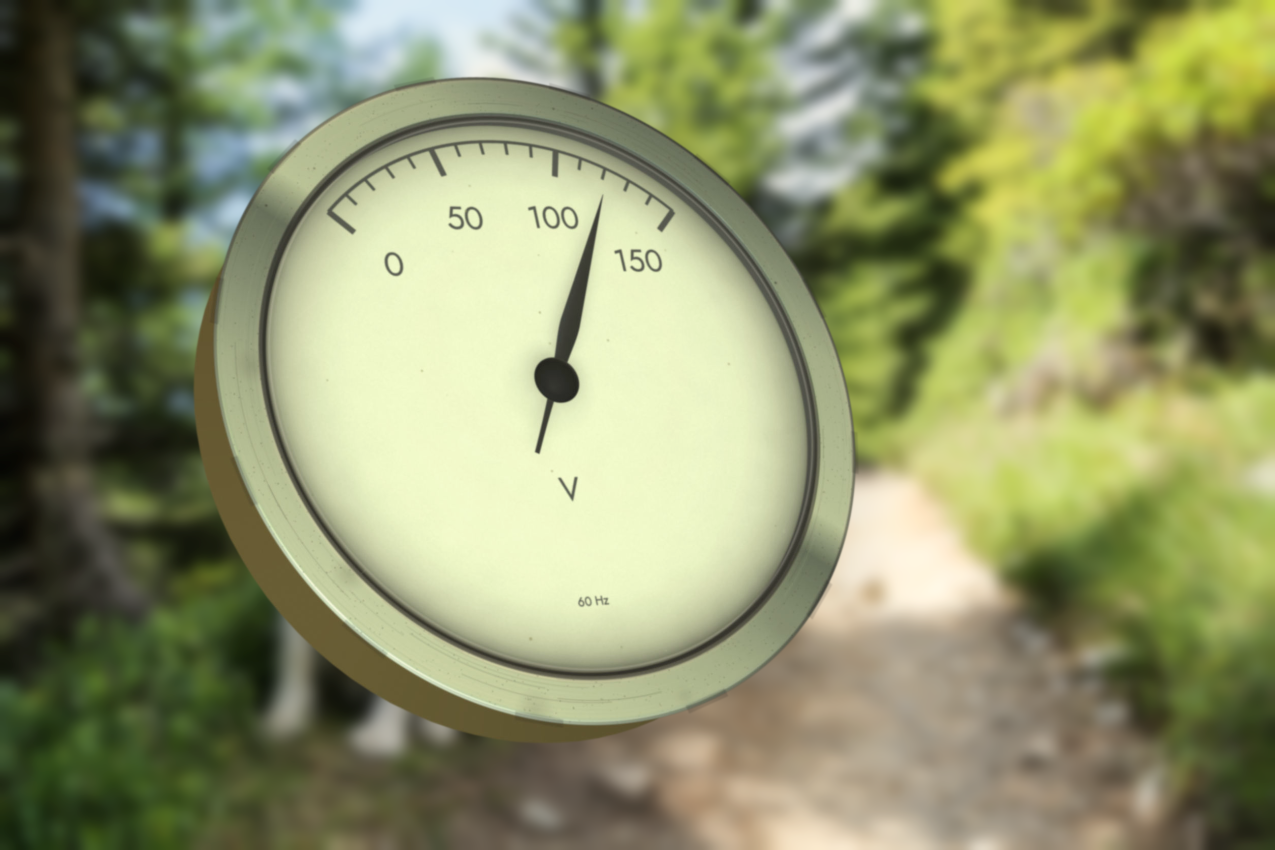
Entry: 120 (V)
